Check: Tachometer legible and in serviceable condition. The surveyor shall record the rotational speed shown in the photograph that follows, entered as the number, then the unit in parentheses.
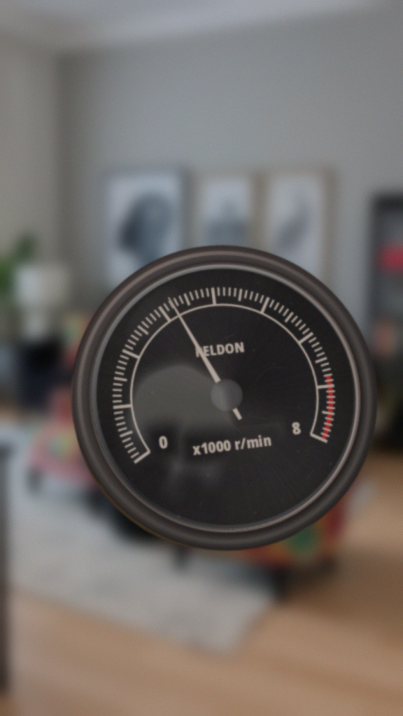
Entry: 3200 (rpm)
